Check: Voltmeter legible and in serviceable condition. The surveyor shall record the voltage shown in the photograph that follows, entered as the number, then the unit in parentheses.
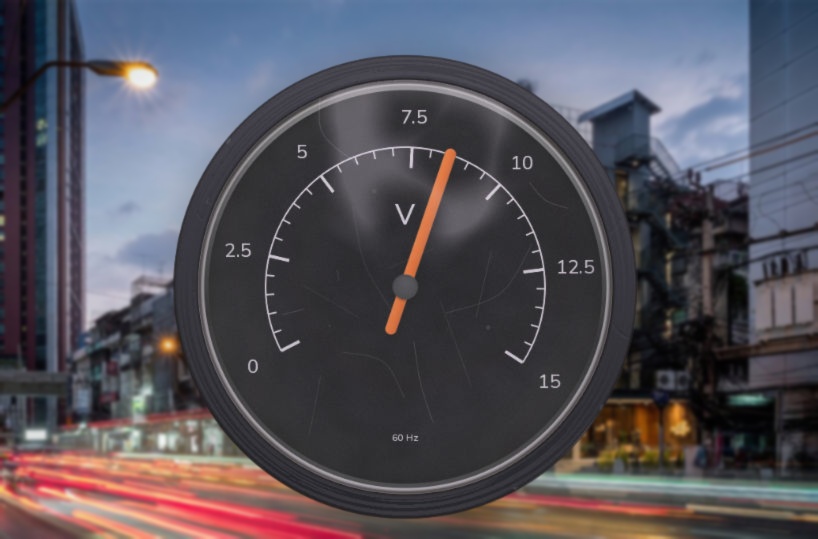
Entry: 8.5 (V)
